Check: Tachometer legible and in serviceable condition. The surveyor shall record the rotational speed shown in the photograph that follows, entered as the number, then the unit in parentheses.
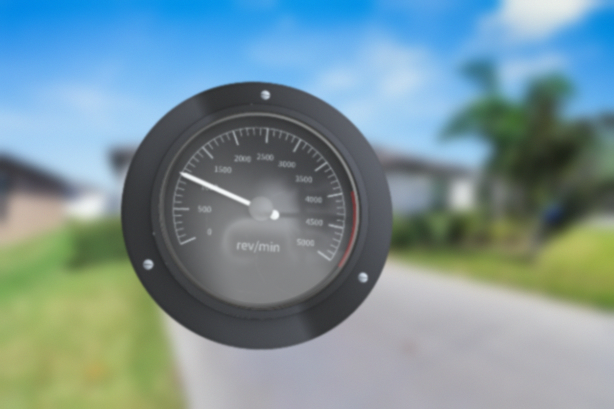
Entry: 1000 (rpm)
